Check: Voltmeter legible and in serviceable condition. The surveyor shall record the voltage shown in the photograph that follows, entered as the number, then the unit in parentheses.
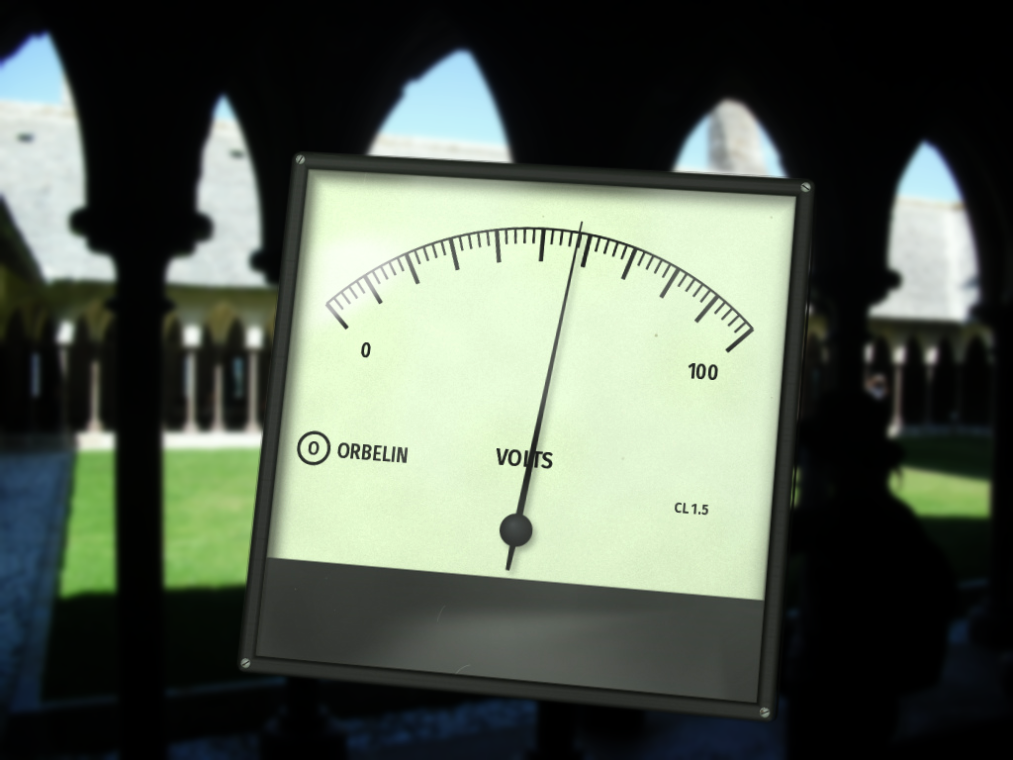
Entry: 58 (V)
